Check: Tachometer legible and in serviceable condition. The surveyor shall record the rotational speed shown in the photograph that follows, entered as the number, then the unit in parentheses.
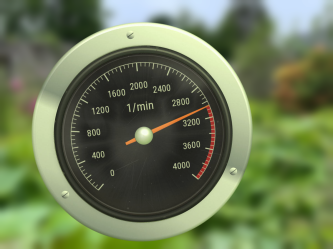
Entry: 3050 (rpm)
